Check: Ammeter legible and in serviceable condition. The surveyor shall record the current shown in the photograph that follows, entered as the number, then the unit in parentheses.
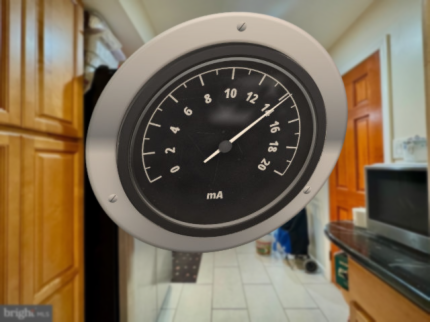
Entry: 14 (mA)
